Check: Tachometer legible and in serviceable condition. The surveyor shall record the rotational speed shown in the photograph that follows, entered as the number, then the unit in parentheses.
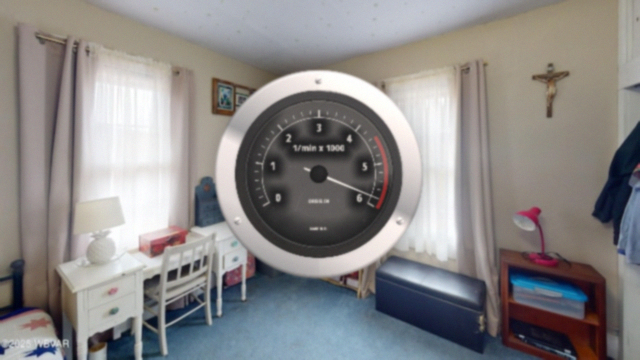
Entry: 5800 (rpm)
